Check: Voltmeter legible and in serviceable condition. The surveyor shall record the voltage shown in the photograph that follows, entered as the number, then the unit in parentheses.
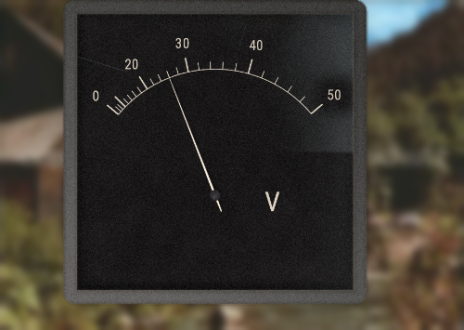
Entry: 26 (V)
